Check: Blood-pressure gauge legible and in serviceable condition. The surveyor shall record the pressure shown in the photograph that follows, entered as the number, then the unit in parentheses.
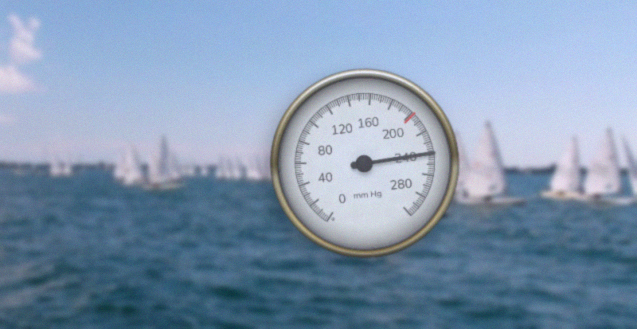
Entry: 240 (mmHg)
